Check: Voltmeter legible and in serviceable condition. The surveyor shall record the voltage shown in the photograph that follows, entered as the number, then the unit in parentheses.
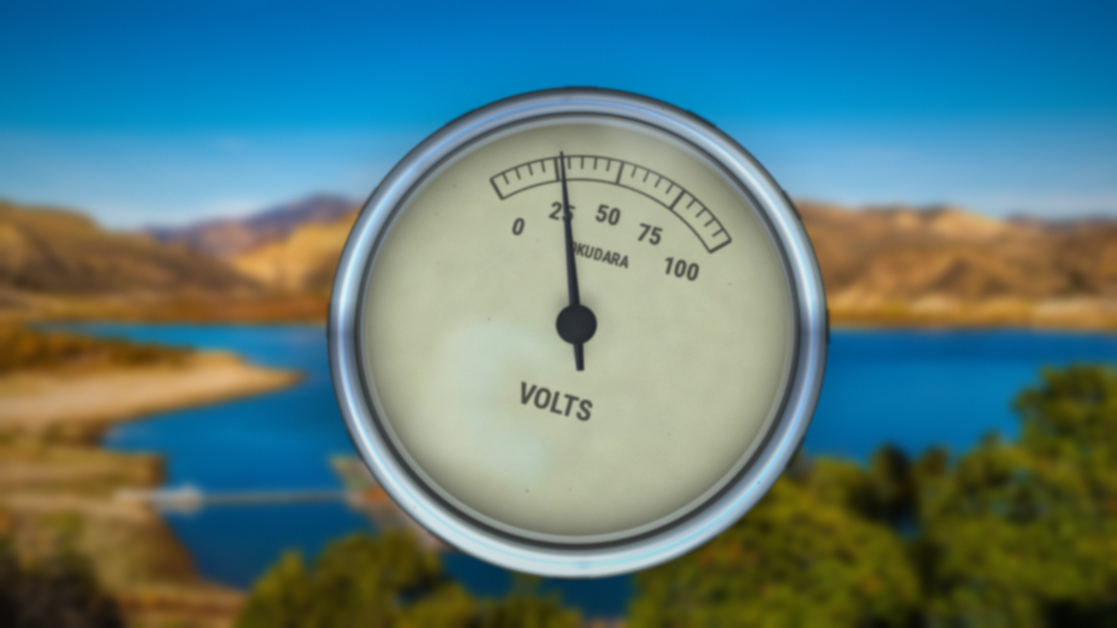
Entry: 27.5 (V)
